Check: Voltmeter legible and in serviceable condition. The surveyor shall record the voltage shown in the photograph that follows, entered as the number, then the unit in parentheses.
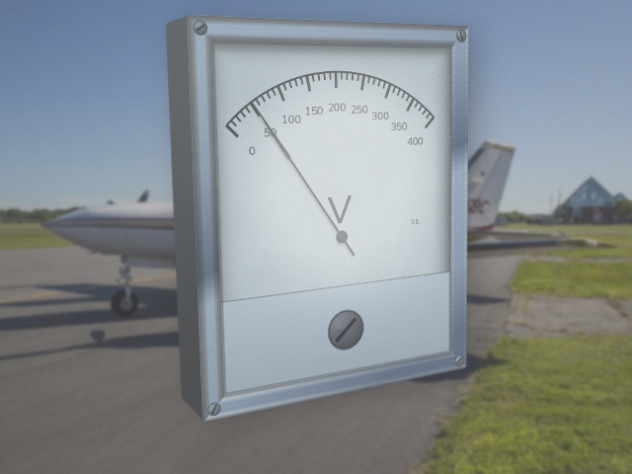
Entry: 50 (V)
